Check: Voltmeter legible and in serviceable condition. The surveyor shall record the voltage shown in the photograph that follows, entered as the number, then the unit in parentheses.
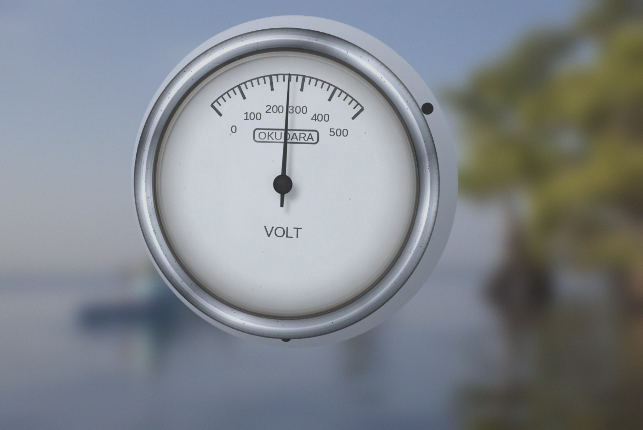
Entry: 260 (V)
